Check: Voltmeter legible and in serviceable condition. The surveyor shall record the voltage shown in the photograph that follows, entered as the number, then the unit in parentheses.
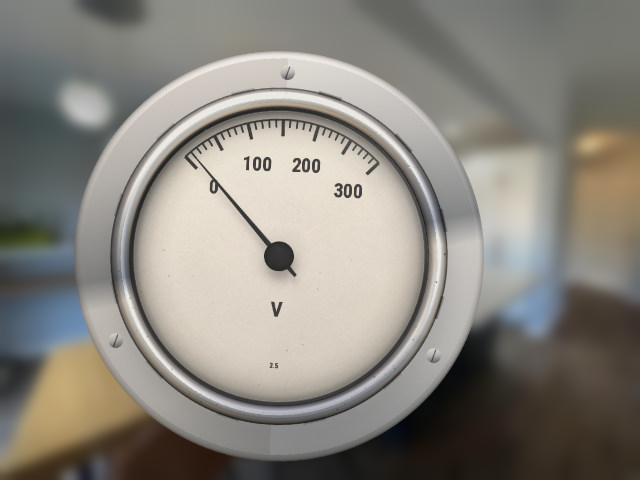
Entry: 10 (V)
